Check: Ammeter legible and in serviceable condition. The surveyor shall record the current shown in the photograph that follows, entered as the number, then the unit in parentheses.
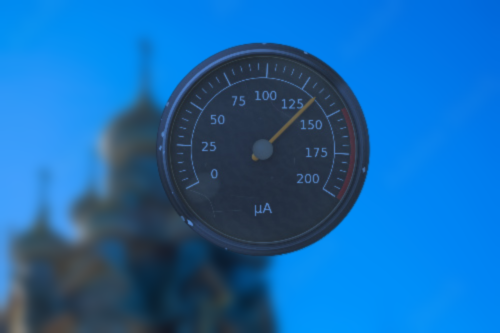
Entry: 135 (µA)
